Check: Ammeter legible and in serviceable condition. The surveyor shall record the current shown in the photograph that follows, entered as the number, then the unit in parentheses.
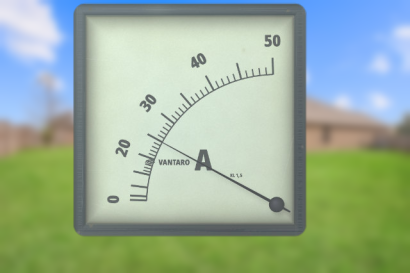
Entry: 25 (A)
